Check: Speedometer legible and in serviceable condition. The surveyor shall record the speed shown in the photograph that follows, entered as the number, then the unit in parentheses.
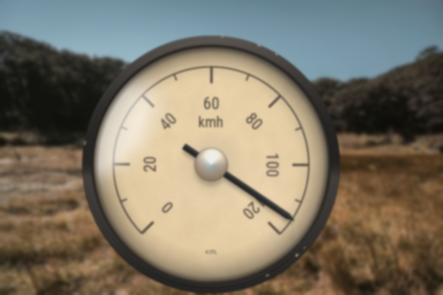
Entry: 115 (km/h)
